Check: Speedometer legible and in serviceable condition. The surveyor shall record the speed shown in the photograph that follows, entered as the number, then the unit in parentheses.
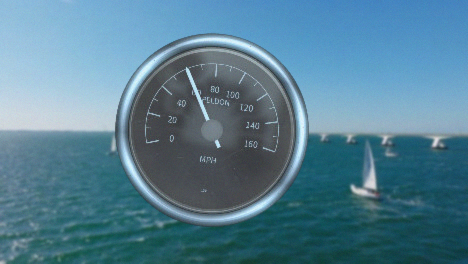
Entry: 60 (mph)
